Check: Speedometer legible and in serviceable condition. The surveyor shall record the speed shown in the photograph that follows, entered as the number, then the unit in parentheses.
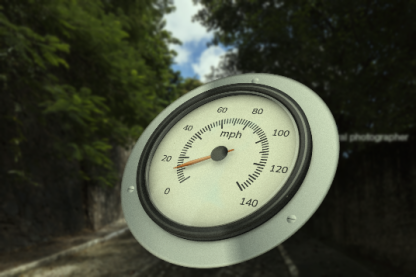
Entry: 10 (mph)
